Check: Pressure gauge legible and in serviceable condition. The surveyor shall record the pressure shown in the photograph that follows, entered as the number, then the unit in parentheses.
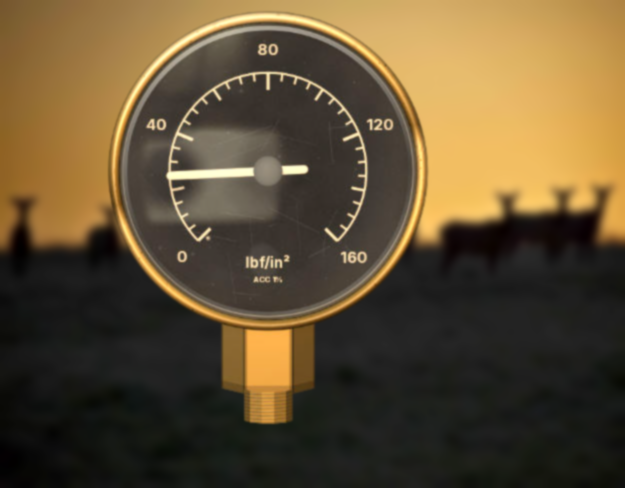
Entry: 25 (psi)
